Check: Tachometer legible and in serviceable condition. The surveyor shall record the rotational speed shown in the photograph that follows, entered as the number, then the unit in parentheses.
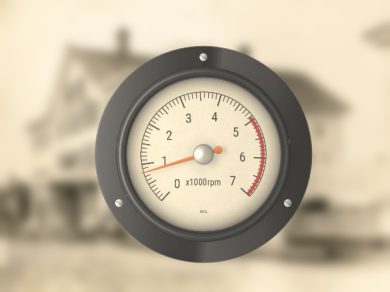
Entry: 800 (rpm)
